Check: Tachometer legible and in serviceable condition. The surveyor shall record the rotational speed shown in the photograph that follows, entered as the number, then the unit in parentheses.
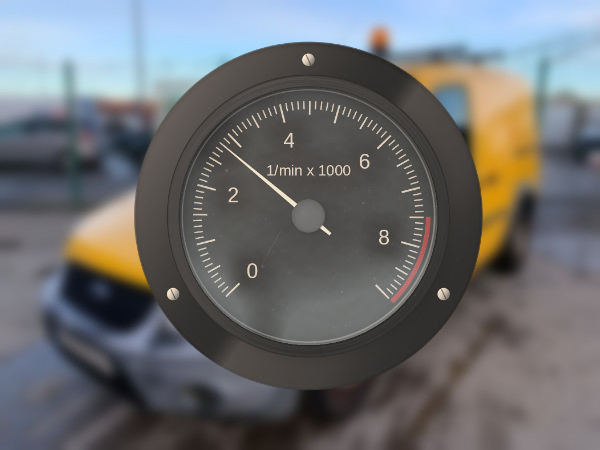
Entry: 2800 (rpm)
